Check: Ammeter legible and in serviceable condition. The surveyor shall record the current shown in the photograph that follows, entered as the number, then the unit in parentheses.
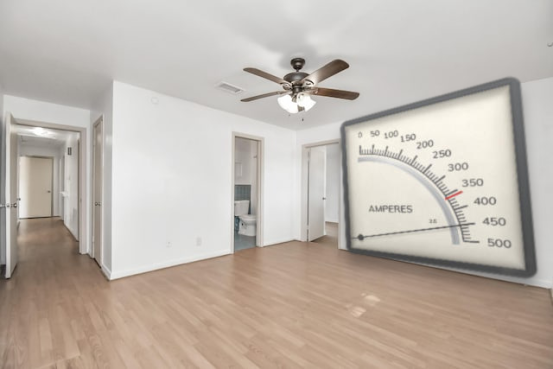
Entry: 450 (A)
